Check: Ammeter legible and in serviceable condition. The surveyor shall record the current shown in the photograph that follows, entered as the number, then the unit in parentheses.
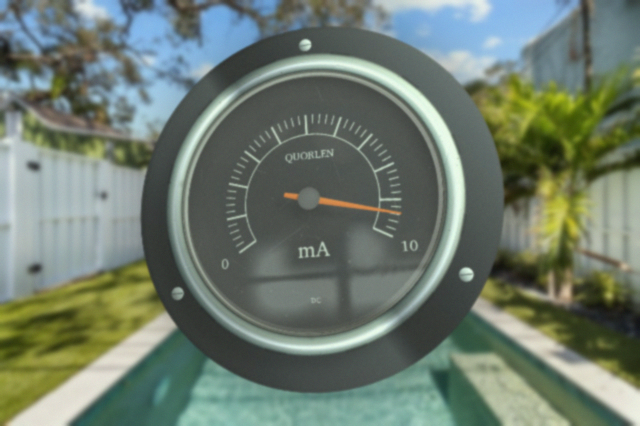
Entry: 9.4 (mA)
